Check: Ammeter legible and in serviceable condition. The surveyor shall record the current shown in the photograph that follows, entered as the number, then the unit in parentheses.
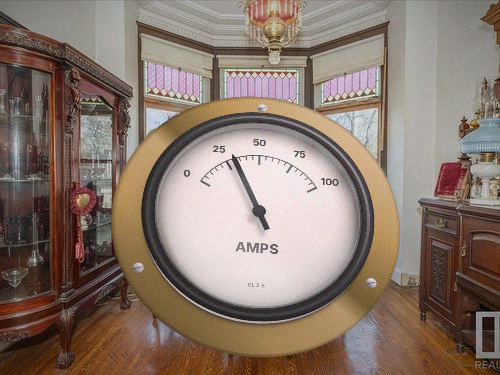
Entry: 30 (A)
